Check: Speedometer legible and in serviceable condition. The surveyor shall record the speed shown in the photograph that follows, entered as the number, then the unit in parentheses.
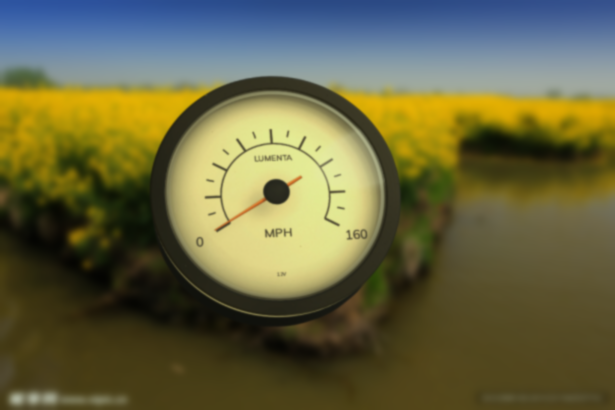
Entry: 0 (mph)
